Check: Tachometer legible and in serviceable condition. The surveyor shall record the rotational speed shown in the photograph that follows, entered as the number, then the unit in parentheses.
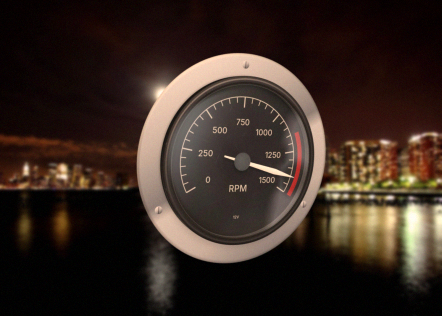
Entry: 1400 (rpm)
